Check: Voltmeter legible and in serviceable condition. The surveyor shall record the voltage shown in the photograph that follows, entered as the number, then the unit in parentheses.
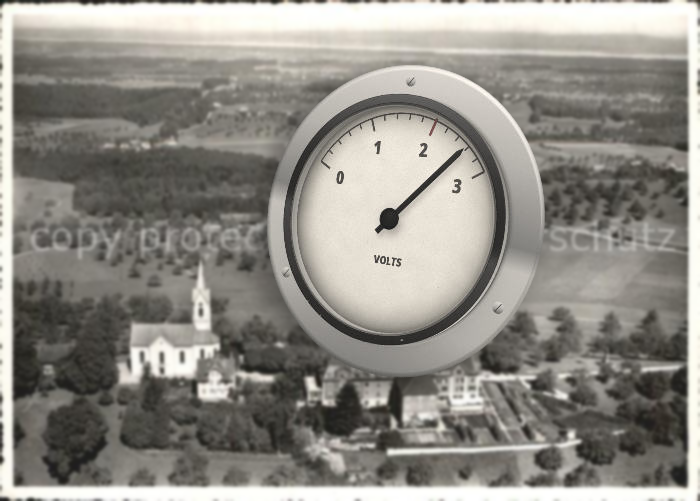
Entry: 2.6 (V)
